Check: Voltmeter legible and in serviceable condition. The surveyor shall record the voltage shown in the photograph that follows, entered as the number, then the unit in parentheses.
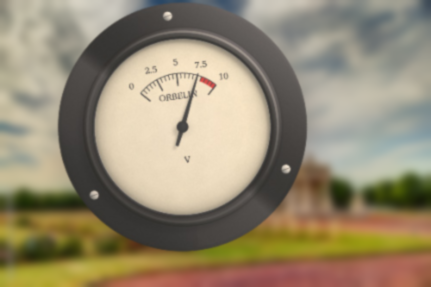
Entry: 7.5 (V)
